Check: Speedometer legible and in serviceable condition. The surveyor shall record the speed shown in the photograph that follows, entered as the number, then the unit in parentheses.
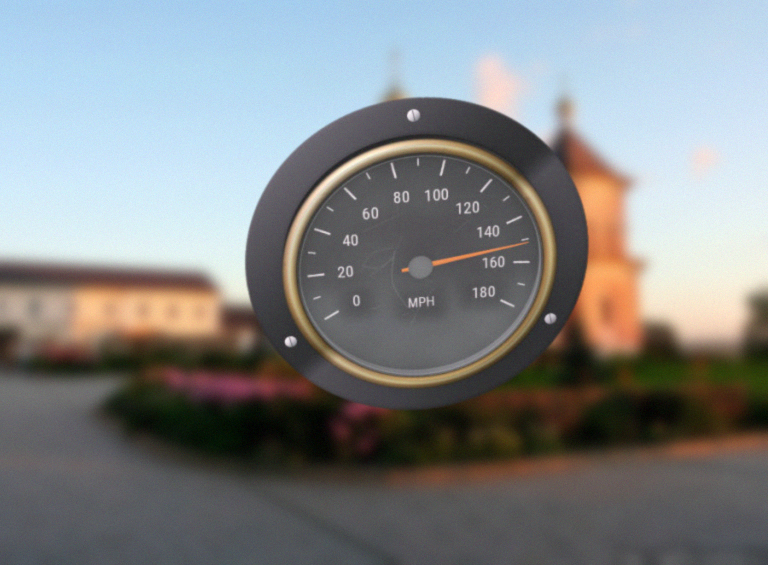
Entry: 150 (mph)
